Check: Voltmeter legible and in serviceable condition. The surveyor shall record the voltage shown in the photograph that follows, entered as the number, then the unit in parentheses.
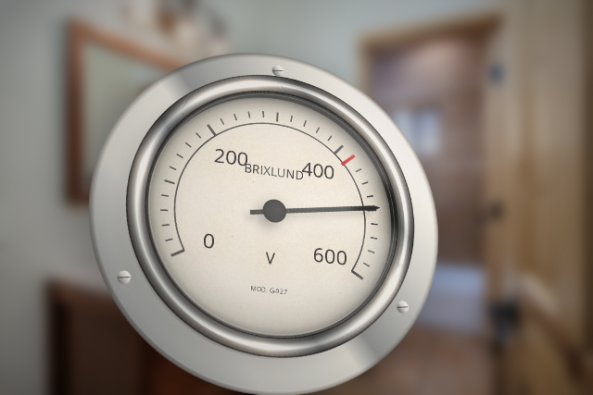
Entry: 500 (V)
